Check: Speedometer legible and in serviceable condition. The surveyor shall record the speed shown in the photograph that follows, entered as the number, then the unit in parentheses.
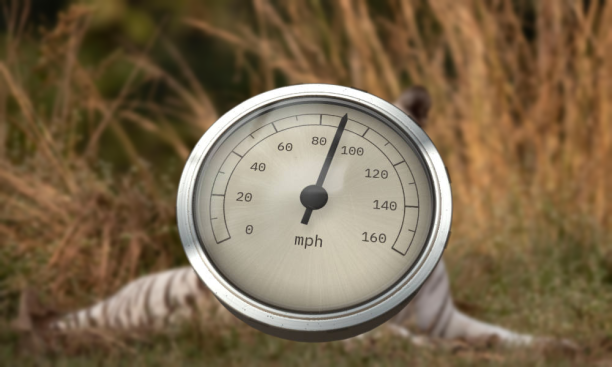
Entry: 90 (mph)
